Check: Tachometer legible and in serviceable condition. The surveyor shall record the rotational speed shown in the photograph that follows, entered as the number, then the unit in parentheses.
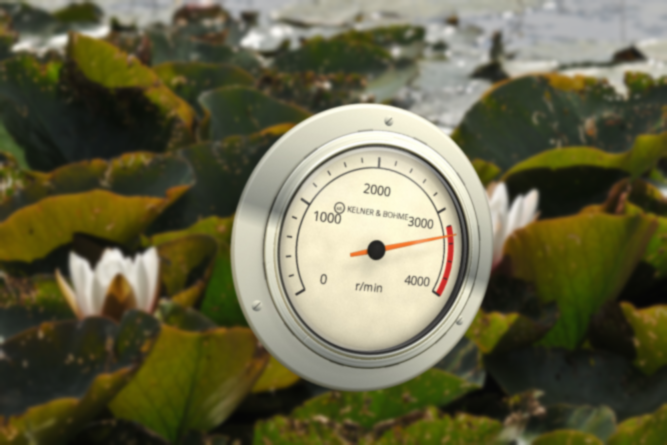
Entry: 3300 (rpm)
